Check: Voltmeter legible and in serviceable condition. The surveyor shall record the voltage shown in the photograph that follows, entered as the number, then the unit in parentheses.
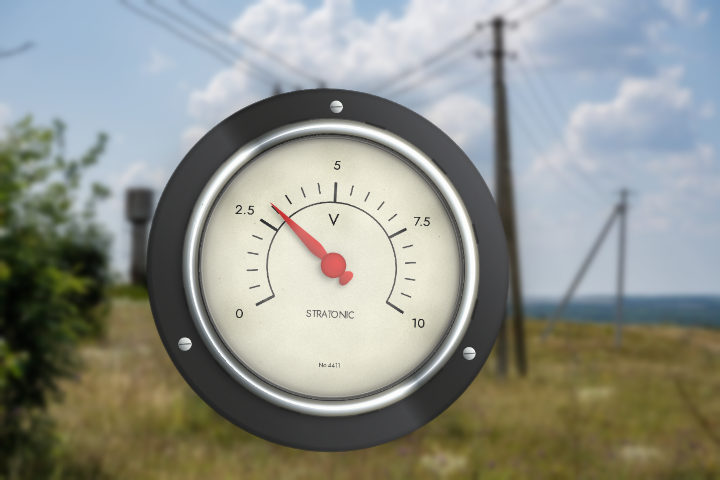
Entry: 3 (V)
